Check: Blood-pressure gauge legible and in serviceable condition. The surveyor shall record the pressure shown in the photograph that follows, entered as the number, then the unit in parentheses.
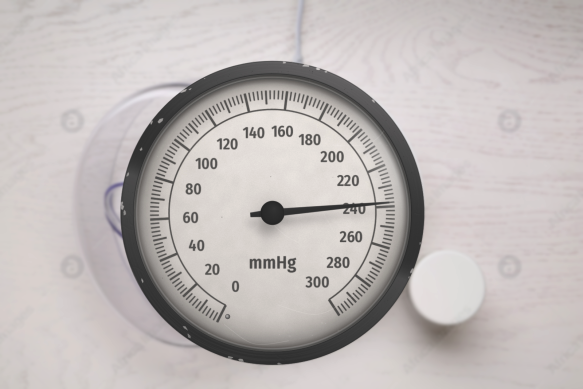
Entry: 238 (mmHg)
